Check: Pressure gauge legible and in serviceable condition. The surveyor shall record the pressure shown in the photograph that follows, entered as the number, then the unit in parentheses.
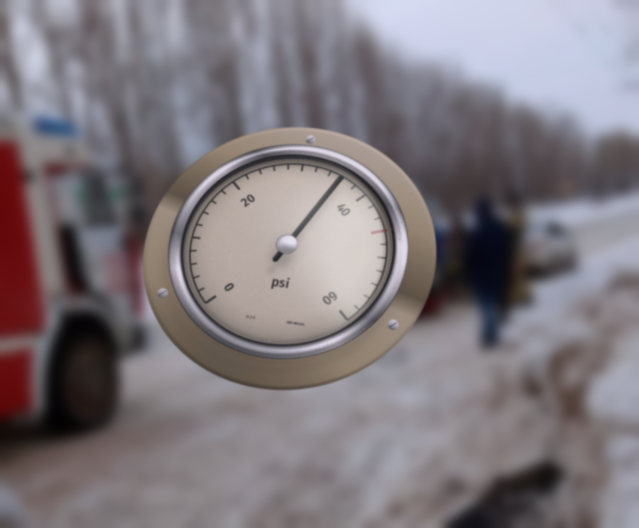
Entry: 36 (psi)
